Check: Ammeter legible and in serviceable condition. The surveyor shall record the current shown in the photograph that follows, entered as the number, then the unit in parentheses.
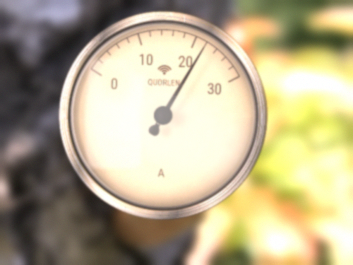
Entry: 22 (A)
